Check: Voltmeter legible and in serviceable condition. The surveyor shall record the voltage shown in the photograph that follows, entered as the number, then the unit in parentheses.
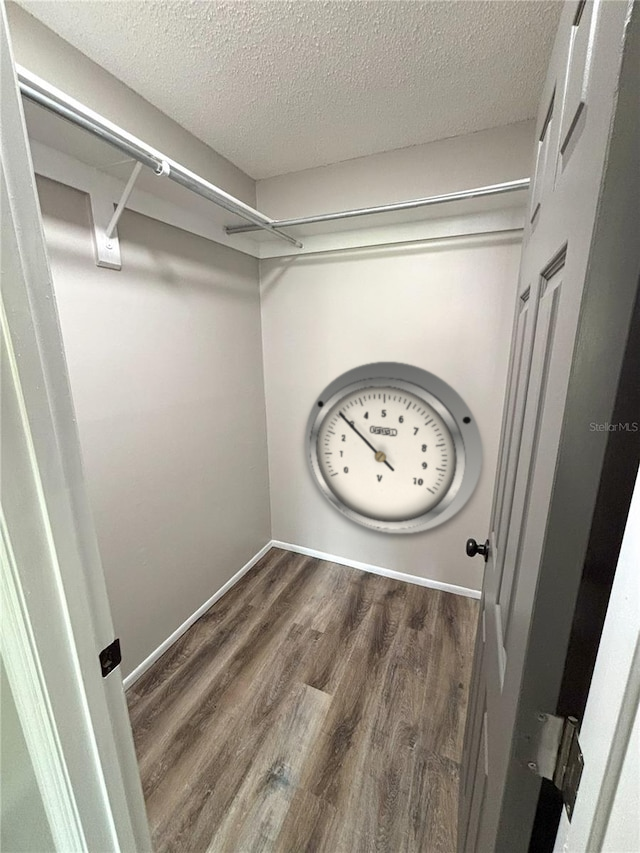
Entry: 3 (V)
